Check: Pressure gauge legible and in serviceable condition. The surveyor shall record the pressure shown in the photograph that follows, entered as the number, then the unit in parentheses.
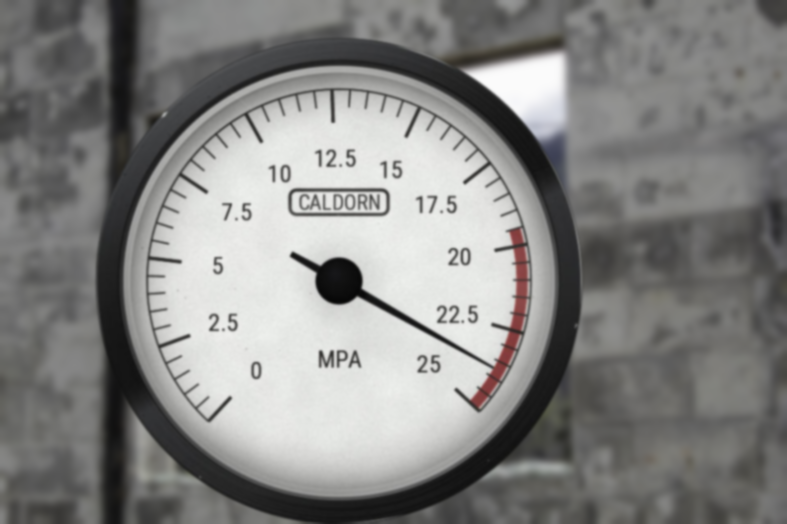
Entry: 23.75 (MPa)
